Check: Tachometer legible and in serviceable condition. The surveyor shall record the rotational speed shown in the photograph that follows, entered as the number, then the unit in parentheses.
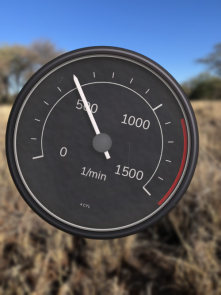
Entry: 500 (rpm)
